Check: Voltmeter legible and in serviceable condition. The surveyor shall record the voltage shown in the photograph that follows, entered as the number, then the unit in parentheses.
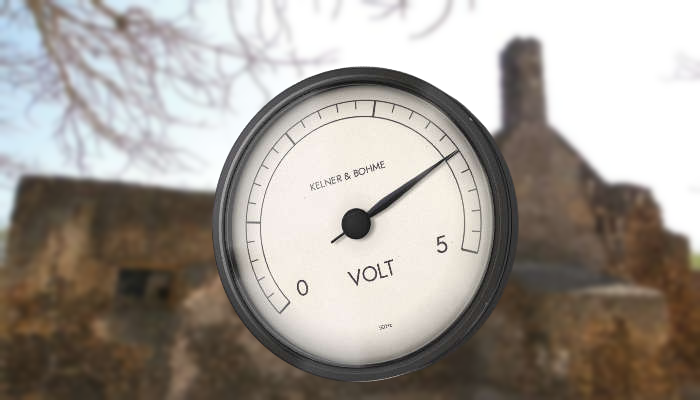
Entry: 4 (V)
